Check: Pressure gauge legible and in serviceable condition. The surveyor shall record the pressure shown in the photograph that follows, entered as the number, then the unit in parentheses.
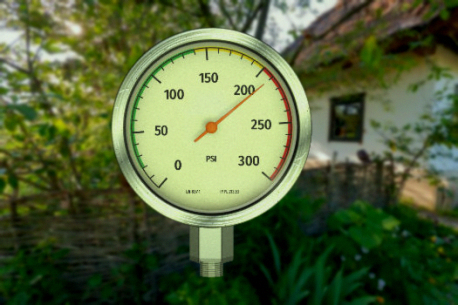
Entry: 210 (psi)
